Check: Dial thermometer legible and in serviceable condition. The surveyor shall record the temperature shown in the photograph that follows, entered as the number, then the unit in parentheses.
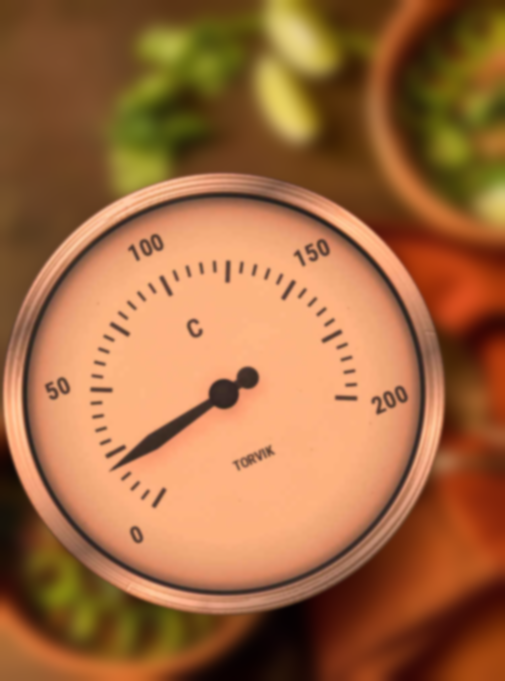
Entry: 20 (°C)
